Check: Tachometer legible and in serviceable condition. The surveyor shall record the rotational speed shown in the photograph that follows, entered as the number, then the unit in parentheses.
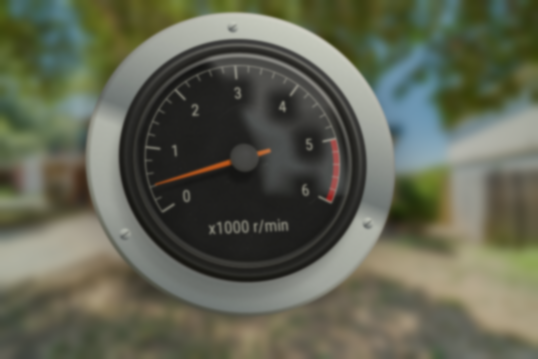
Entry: 400 (rpm)
